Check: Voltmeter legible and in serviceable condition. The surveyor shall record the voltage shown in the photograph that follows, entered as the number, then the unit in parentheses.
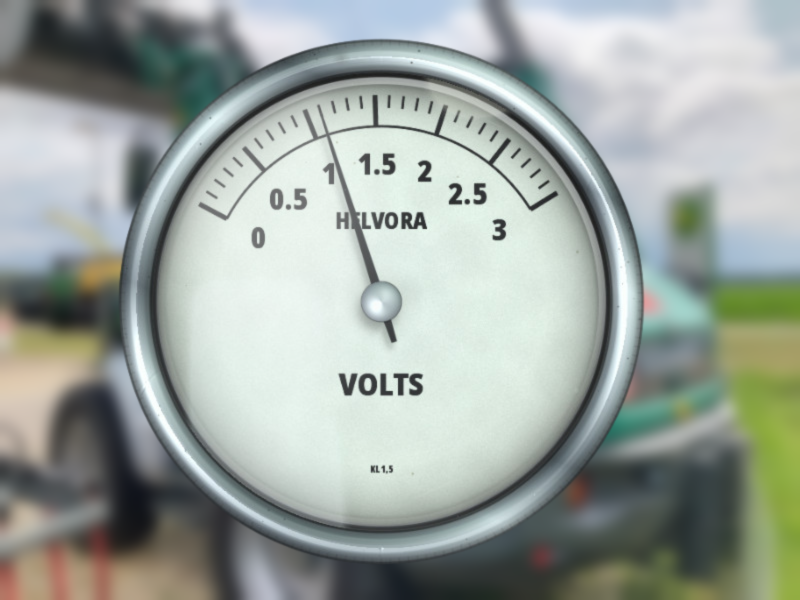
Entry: 1.1 (V)
